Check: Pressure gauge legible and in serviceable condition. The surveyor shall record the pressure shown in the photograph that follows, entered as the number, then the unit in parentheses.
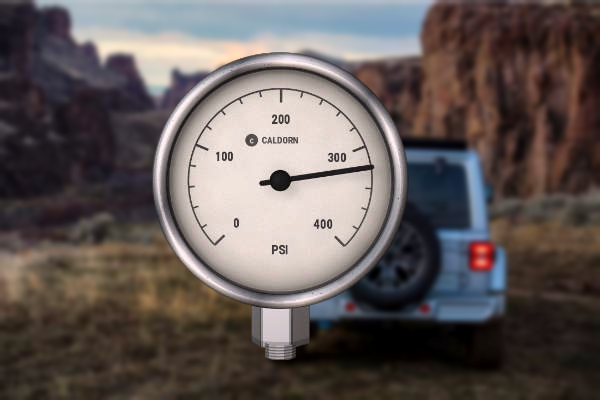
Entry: 320 (psi)
